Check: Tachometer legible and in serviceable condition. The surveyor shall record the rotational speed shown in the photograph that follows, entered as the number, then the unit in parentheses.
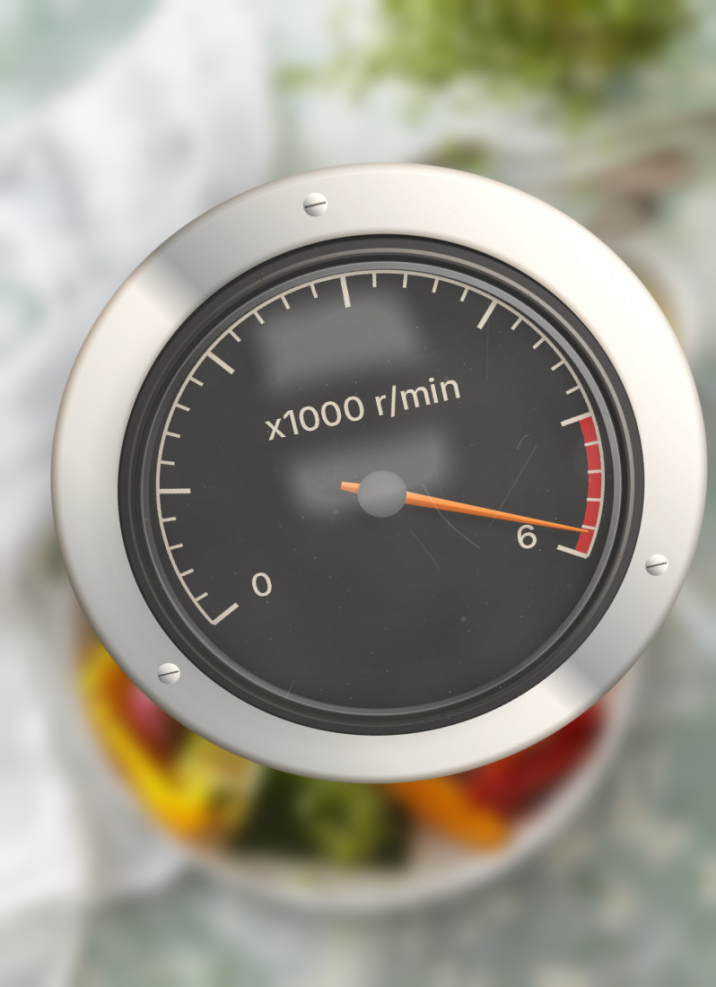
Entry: 5800 (rpm)
